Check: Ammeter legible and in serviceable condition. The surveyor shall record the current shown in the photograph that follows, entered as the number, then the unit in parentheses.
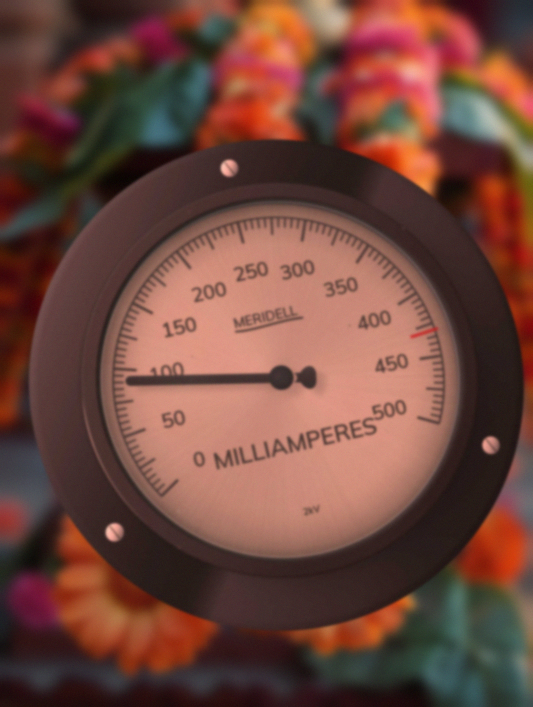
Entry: 90 (mA)
